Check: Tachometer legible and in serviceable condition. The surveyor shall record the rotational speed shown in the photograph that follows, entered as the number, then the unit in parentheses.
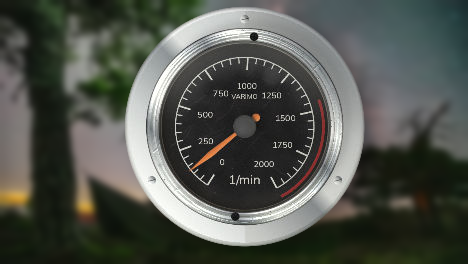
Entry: 125 (rpm)
